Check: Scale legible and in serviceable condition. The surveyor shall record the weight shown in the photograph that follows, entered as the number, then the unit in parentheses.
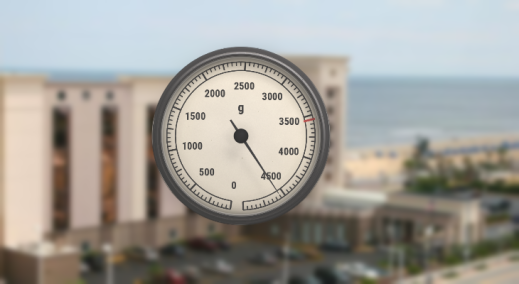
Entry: 4550 (g)
